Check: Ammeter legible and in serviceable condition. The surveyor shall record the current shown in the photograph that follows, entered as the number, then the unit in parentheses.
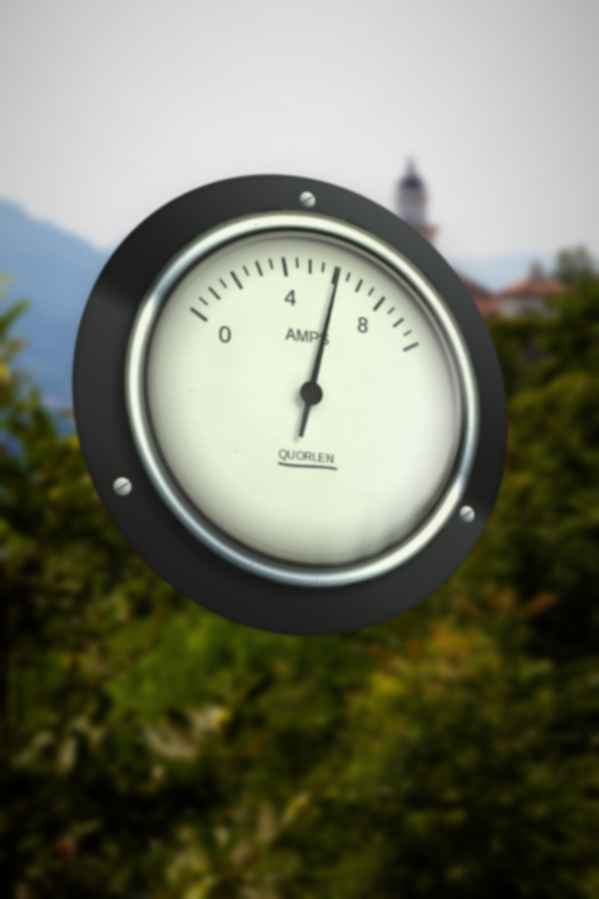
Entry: 6 (A)
